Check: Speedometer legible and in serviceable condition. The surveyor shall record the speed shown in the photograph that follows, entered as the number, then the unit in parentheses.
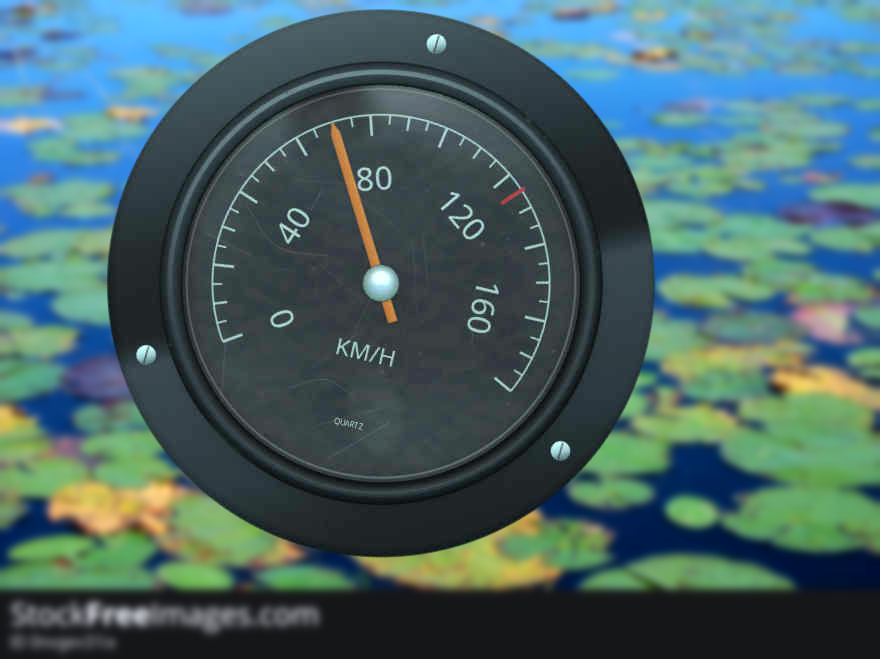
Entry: 70 (km/h)
